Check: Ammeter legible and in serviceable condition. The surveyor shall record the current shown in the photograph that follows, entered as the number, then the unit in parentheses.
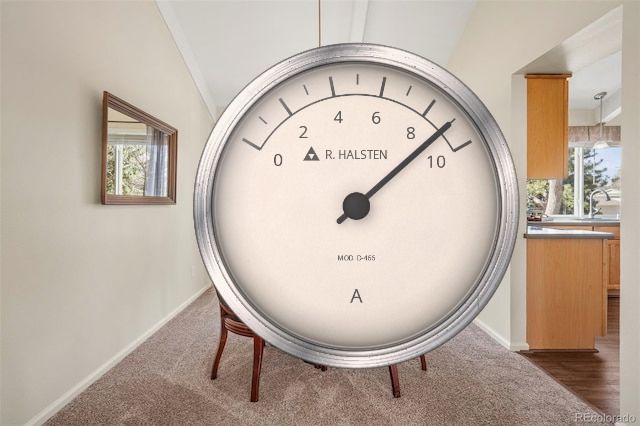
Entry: 9 (A)
